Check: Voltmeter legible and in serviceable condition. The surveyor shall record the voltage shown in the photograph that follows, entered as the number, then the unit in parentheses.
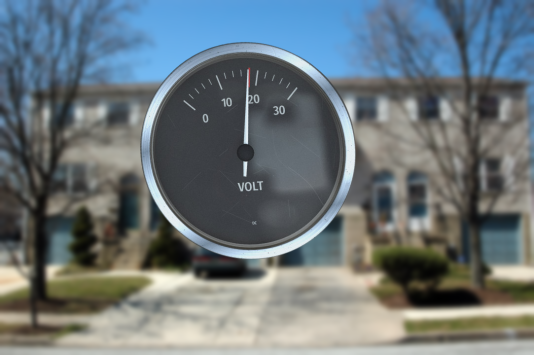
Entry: 18 (V)
